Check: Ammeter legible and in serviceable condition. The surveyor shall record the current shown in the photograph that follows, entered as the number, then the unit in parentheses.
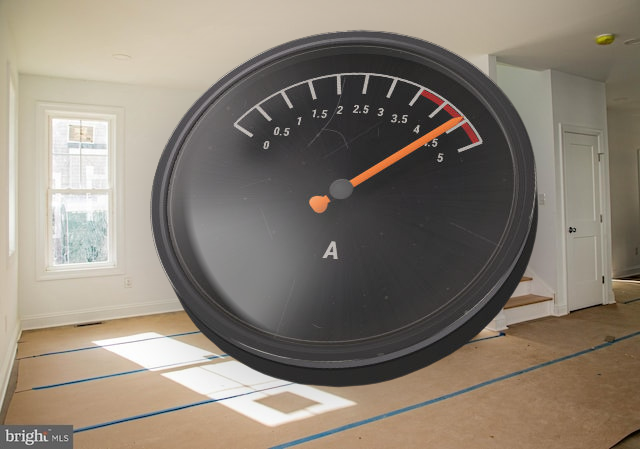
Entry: 4.5 (A)
